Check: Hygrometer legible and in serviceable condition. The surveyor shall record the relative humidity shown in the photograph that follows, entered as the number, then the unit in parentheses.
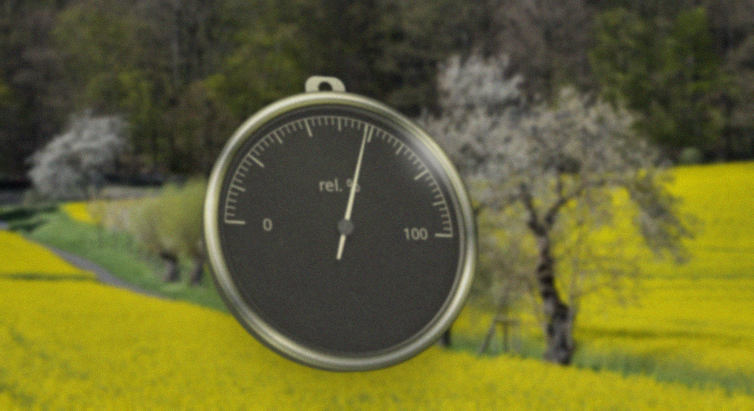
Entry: 58 (%)
